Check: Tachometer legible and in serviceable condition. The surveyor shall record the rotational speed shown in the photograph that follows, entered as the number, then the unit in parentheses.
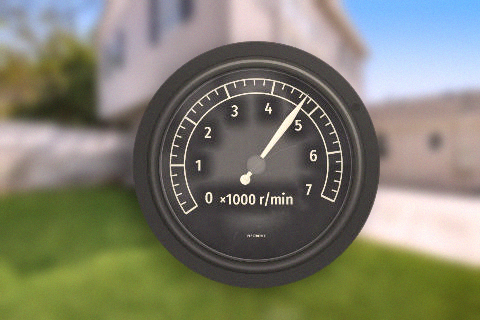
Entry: 4700 (rpm)
